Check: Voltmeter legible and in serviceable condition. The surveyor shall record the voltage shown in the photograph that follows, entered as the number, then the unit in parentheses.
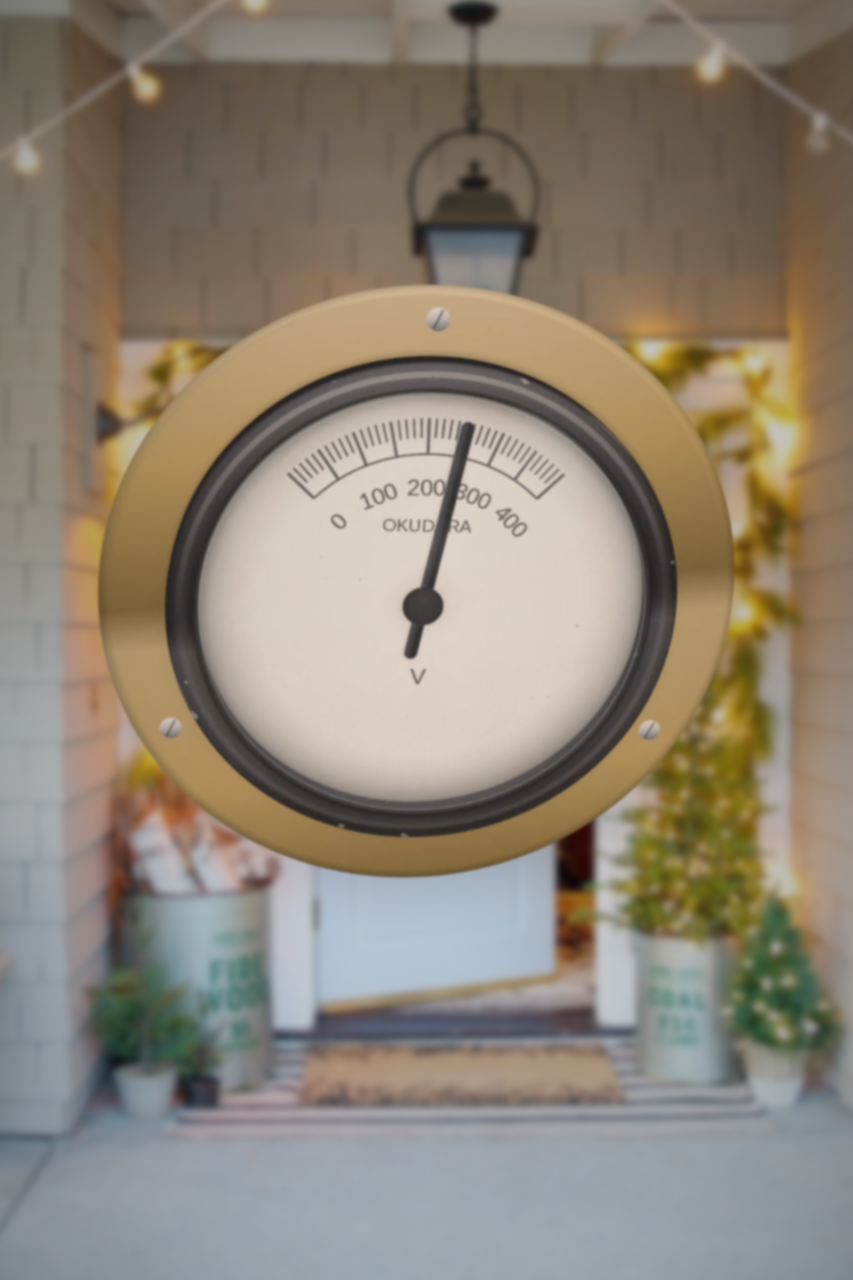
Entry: 250 (V)
